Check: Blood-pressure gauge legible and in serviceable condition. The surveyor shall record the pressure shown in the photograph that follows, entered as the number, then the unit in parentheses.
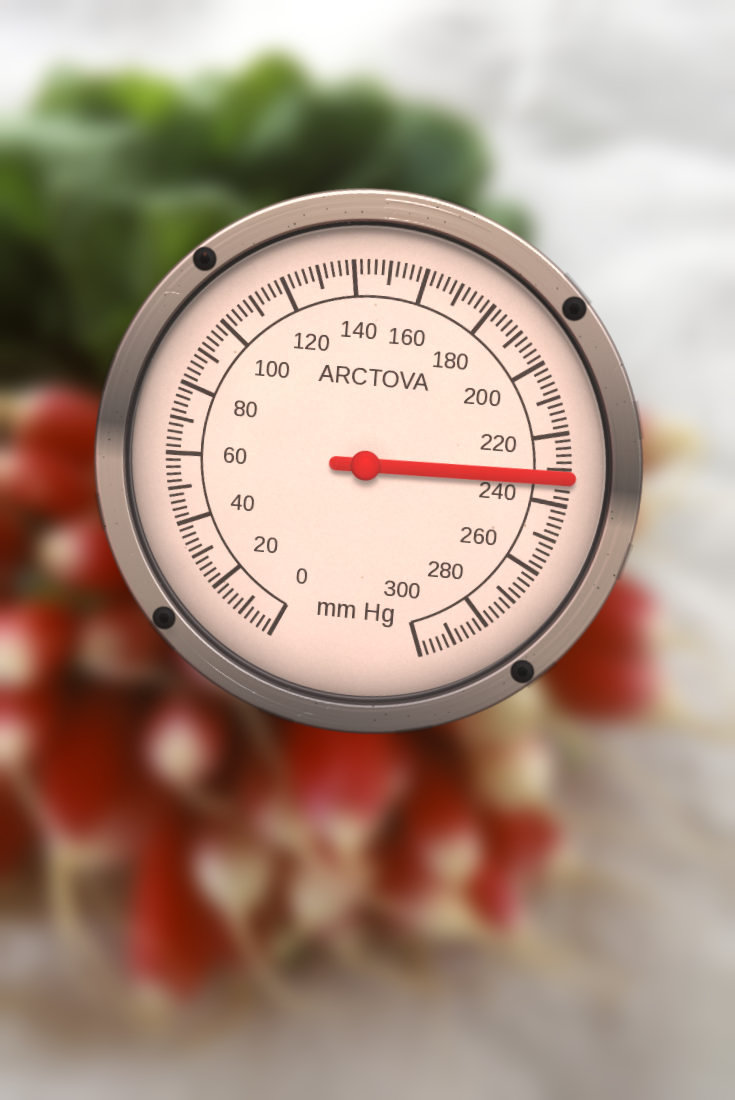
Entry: 232 (mmHg)
